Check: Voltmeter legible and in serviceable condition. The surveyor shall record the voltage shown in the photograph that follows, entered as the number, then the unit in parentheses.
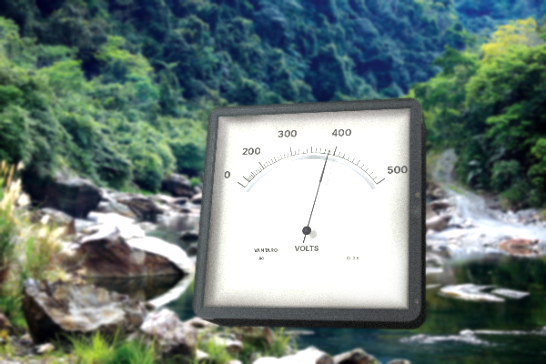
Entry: 390 (V)
